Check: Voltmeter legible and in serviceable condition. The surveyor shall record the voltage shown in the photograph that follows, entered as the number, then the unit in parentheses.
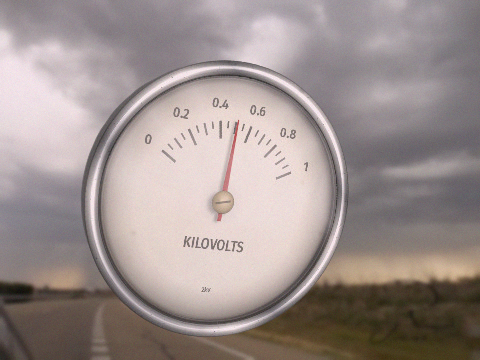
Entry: 0.5 (kV)
